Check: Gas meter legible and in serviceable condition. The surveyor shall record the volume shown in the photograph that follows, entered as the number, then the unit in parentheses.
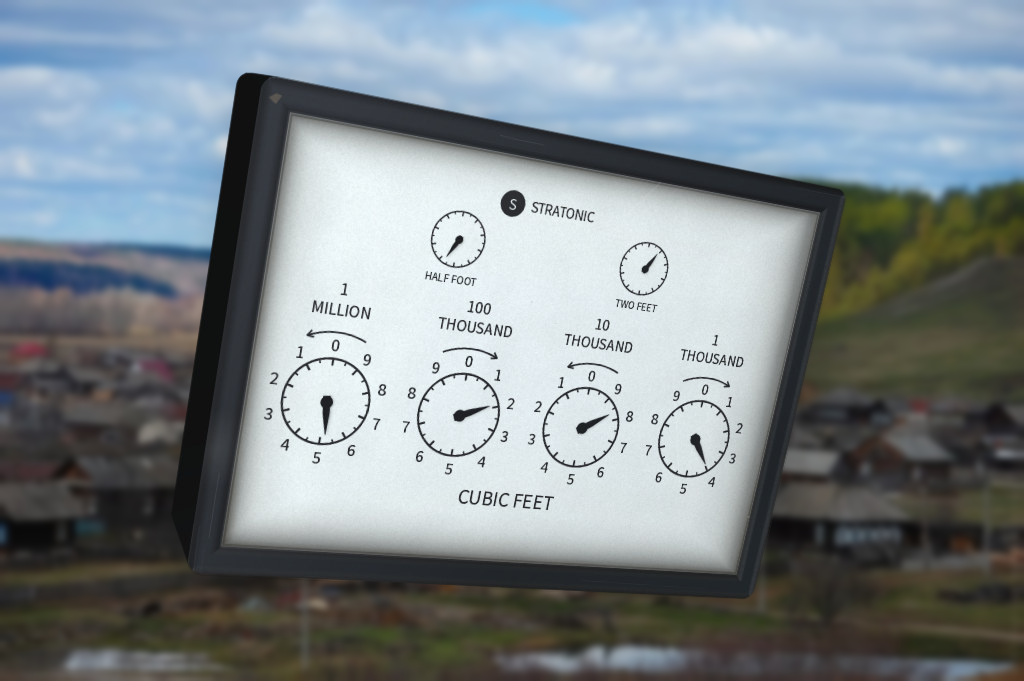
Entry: 518400 (ft³)
